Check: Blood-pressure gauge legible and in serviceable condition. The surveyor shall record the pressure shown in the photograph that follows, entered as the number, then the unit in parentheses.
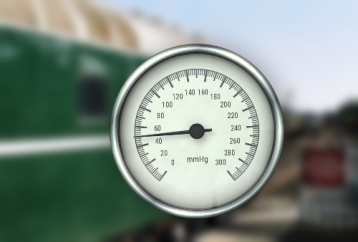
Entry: 50 (mmHg)
